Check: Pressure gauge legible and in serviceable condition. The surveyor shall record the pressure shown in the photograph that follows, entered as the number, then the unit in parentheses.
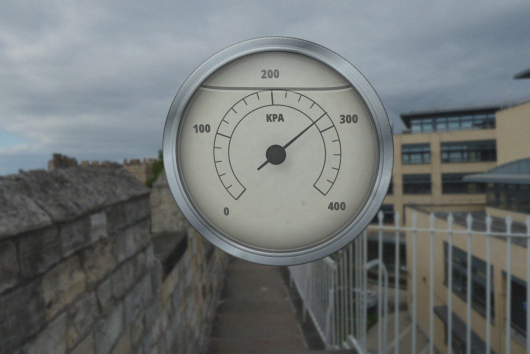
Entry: 280 (kPa)
